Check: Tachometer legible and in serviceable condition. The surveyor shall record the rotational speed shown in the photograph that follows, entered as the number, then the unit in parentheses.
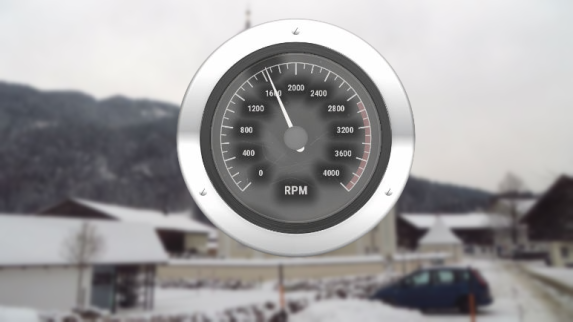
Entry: 1650 (rpm)
